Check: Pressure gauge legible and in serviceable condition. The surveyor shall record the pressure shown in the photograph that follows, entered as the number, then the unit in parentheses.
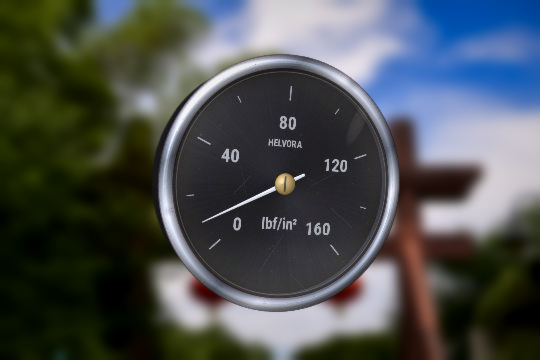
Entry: 10 (psi)
